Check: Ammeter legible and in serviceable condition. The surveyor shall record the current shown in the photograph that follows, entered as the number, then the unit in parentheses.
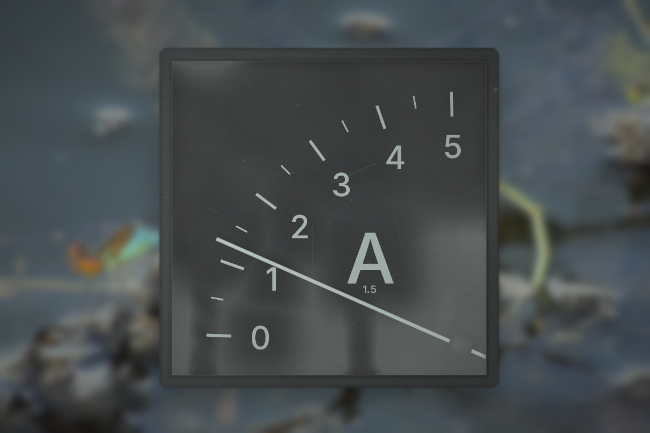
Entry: 1.25 (A)
